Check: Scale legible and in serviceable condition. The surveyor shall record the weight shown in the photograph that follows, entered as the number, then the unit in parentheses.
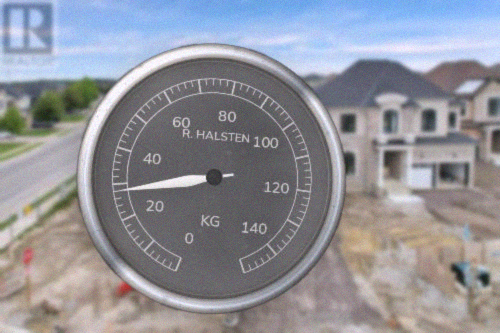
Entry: 28 (kg)
